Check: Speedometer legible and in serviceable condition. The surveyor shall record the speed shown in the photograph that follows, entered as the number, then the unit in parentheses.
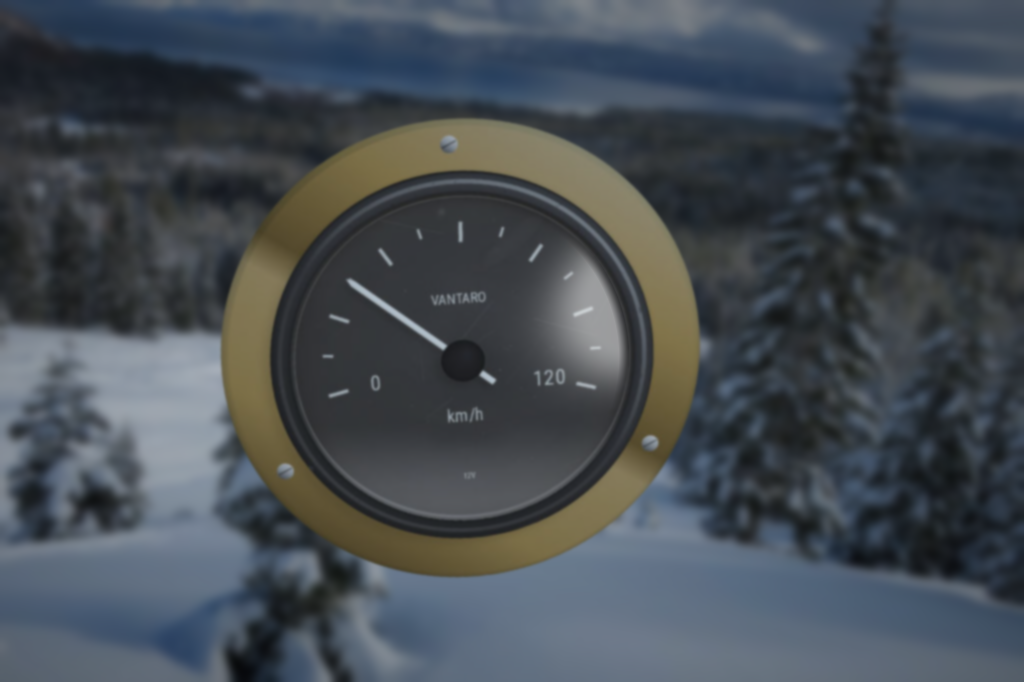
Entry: 30 (km/h)
